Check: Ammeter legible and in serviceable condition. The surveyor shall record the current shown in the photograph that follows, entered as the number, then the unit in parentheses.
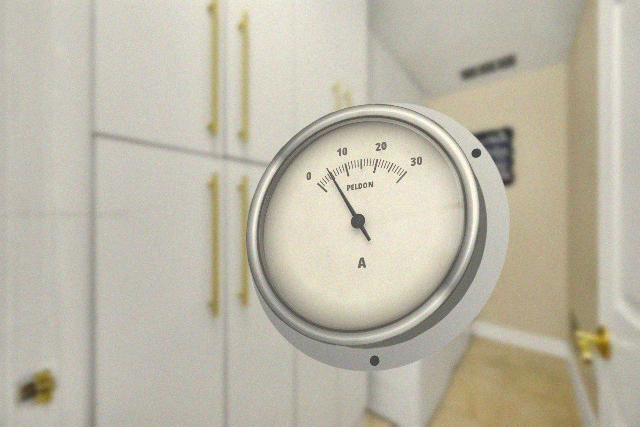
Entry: 5 (A)
